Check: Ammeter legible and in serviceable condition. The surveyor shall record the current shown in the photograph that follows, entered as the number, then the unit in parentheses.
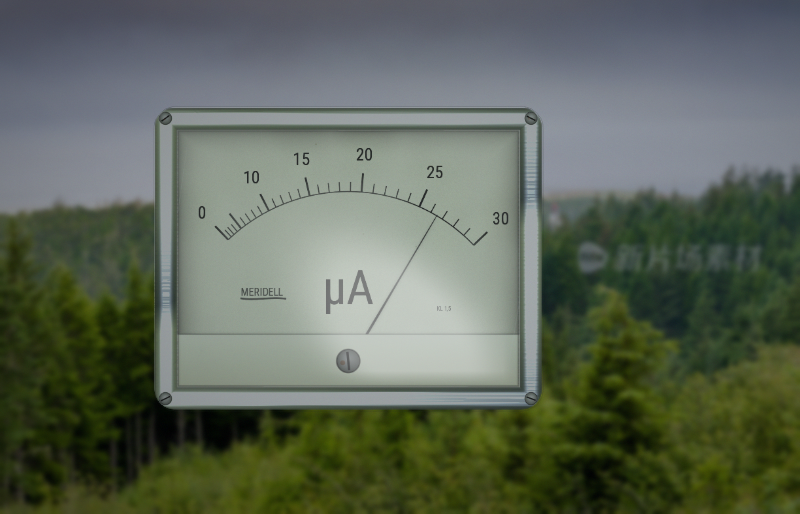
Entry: 26.5 (µA)
